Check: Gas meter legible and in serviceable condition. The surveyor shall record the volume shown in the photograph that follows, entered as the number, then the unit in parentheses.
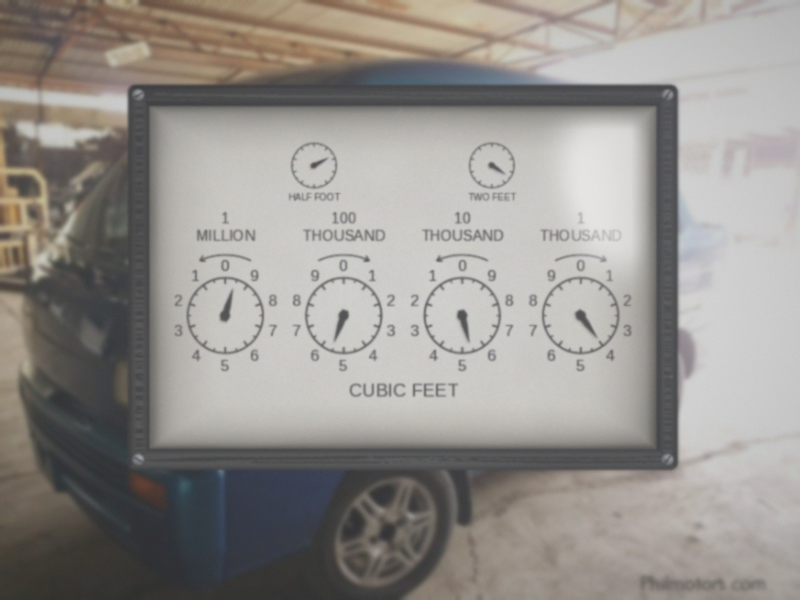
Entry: 955400 (ft³)
